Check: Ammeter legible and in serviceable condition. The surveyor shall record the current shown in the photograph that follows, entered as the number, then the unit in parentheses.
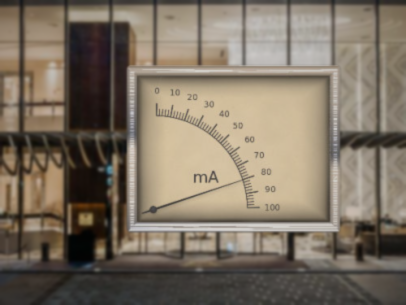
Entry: 80 (mA)
